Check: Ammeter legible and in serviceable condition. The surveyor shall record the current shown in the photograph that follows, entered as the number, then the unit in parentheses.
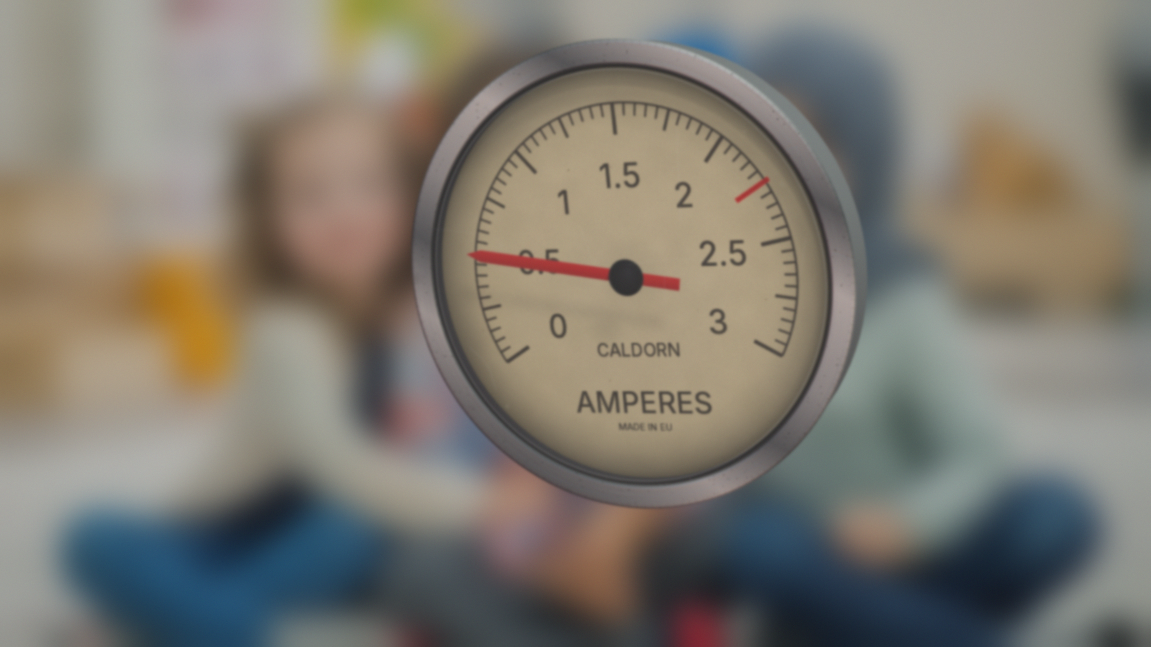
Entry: 0.5 (A)
